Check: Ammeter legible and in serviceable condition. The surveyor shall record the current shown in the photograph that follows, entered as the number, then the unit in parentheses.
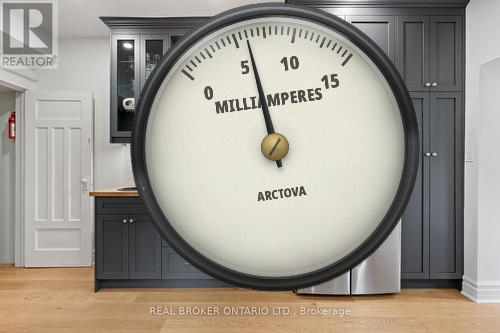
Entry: 6 (mA)
